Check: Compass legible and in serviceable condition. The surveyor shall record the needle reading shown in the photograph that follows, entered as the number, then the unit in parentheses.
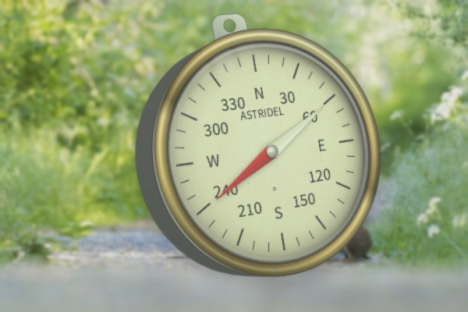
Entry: 240 (°)
